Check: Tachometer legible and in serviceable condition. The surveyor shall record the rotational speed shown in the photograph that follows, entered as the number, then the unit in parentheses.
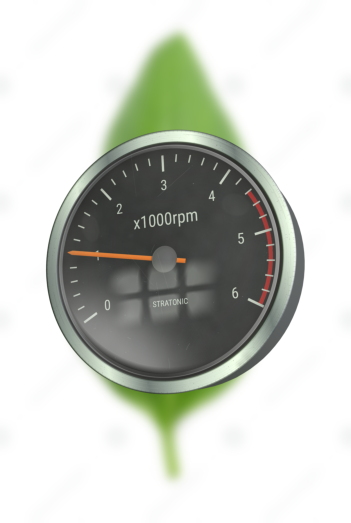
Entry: 1000 (rpm)
